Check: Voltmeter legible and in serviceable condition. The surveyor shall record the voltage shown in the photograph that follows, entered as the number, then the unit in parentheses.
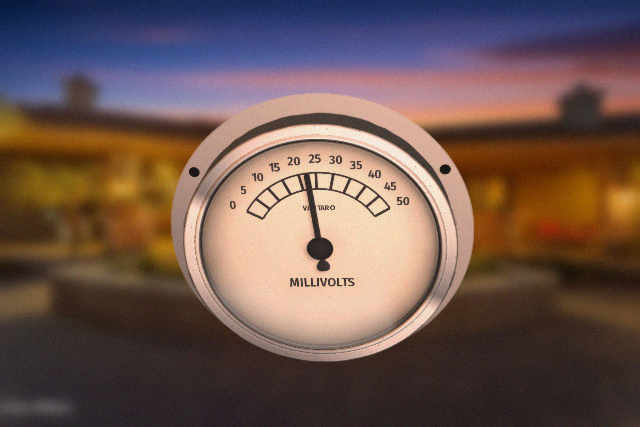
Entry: 22.5 (mV)
